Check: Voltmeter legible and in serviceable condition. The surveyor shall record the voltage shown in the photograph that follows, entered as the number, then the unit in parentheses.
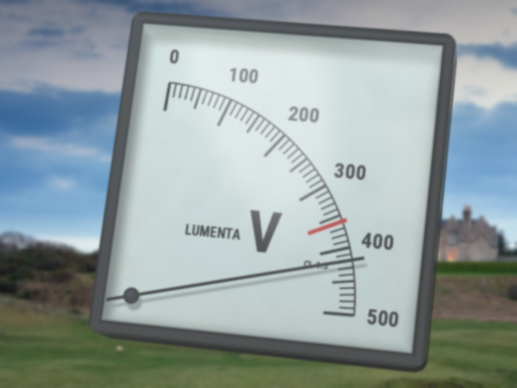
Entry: 420 (V)
